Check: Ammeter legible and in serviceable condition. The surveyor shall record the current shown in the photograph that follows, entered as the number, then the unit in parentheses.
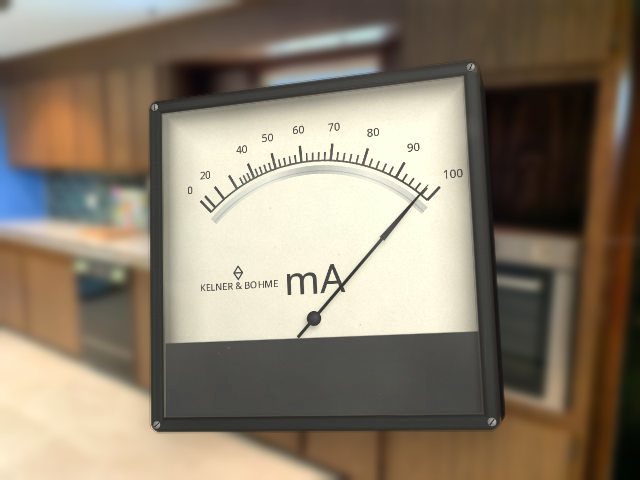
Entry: 98 (mA)
